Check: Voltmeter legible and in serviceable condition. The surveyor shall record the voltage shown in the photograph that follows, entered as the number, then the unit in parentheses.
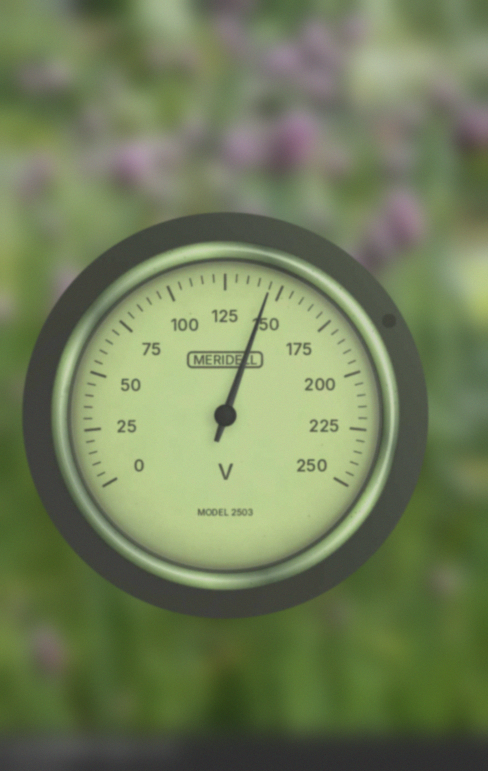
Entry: 145 (V)
